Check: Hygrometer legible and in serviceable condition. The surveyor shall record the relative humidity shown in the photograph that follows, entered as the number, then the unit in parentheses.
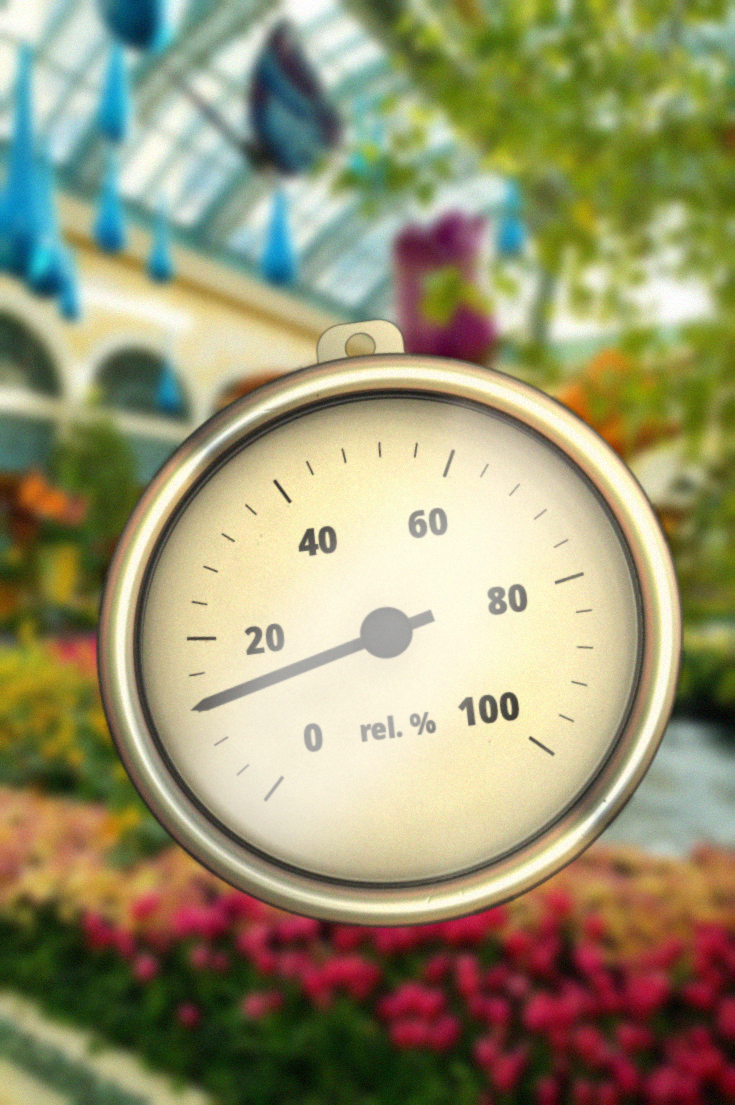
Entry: 12 (%)
